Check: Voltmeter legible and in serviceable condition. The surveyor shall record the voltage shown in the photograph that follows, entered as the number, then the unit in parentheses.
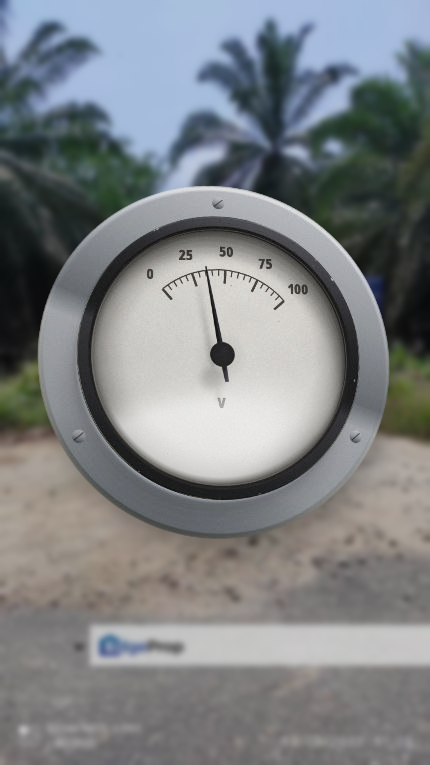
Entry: 35 (V)
